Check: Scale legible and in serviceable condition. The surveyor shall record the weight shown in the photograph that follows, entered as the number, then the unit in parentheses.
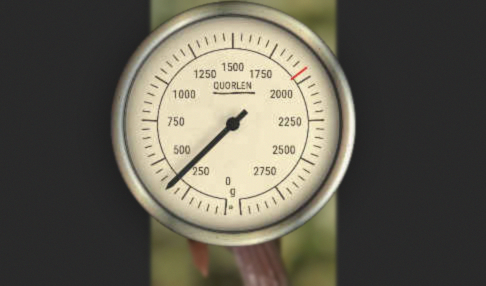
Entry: 350 (g)
